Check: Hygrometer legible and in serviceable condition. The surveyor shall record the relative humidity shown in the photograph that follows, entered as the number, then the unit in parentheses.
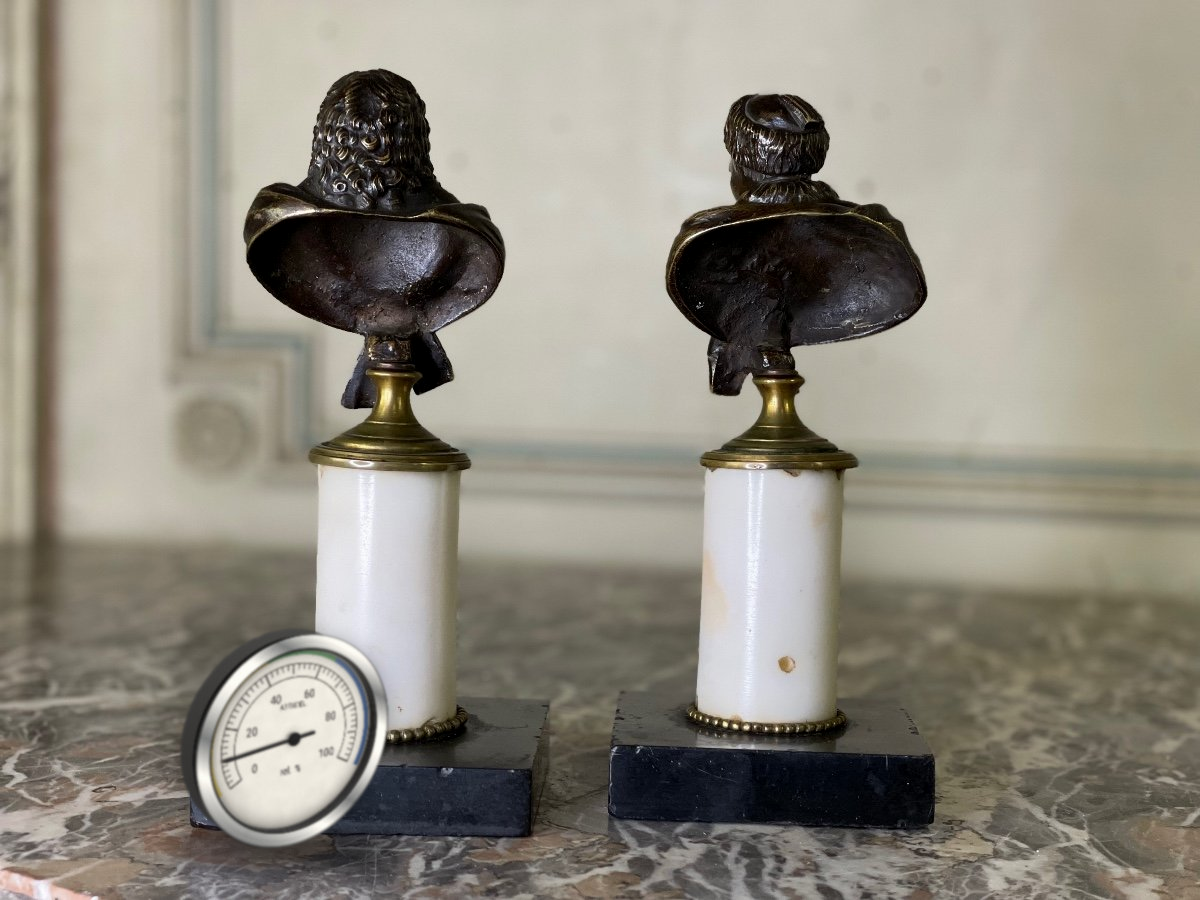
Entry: 10 (%)
